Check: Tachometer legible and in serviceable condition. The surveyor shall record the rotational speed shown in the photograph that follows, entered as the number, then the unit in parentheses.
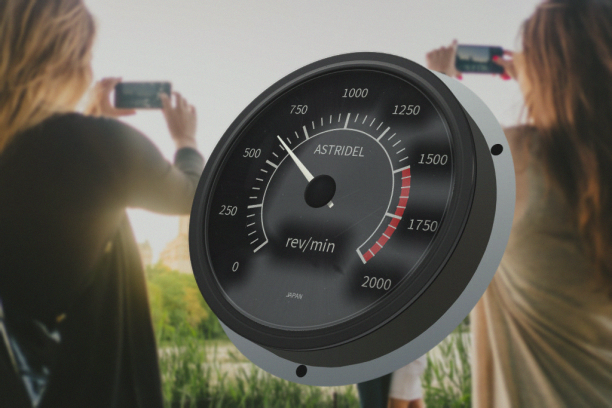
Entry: 625 (rpm)
